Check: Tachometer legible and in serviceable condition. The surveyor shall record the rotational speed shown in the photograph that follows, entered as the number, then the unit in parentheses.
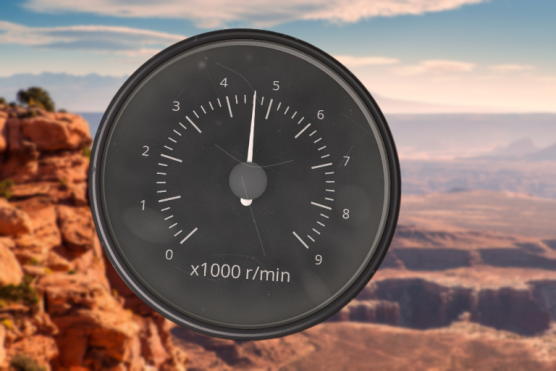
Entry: 4600 (rpm)
